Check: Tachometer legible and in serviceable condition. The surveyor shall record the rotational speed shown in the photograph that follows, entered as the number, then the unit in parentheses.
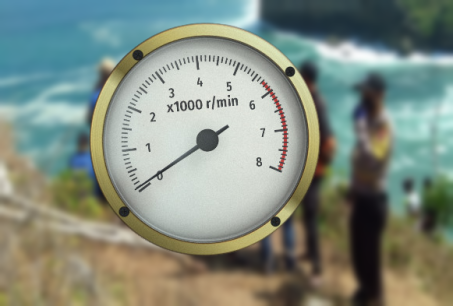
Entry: 100 (rpm)
